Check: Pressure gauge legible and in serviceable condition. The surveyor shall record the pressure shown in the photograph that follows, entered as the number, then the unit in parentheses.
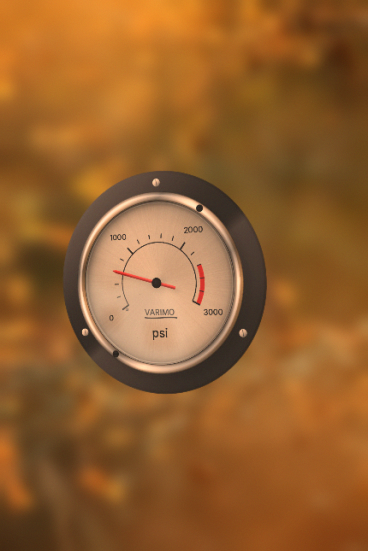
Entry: 600 (psi)
